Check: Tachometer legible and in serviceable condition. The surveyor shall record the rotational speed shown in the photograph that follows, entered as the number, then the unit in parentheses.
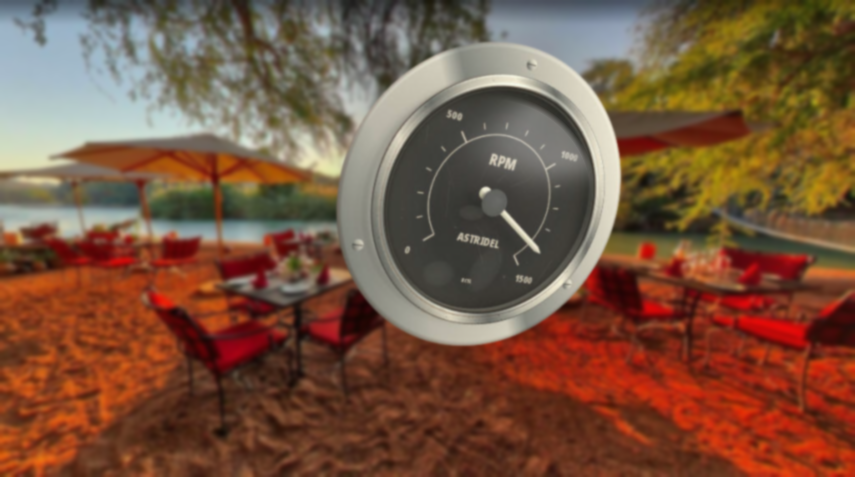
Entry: 1400 (rpm)
